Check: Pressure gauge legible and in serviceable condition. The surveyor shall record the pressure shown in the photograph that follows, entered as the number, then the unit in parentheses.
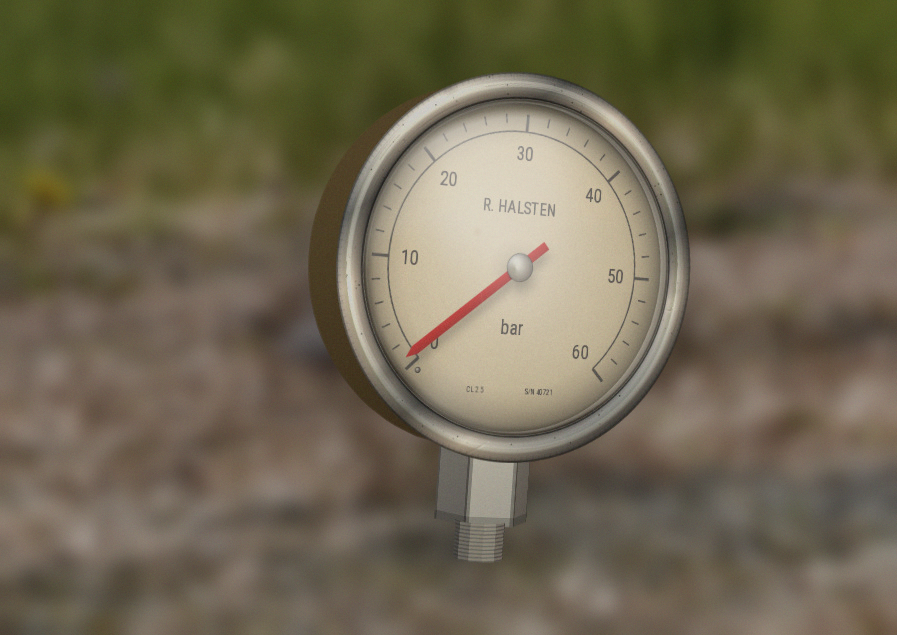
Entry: 1 (bar)
